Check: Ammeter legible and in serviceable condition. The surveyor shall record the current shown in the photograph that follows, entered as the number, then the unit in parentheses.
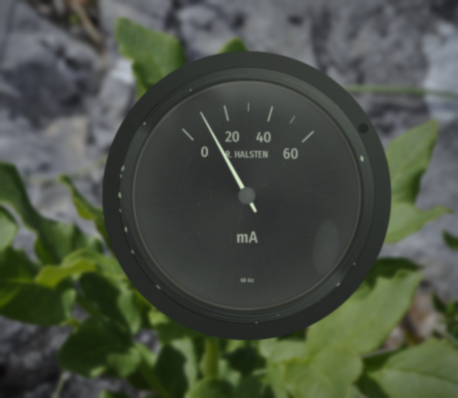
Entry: 10 (mA)
